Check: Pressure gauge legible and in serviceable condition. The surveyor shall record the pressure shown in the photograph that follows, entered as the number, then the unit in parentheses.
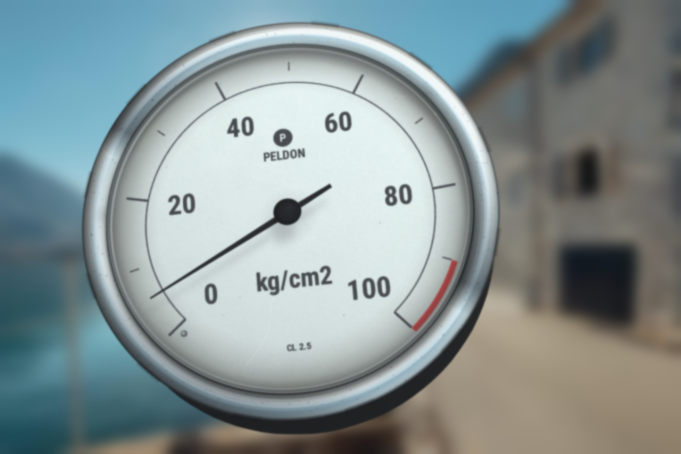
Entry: 5 (kg/cm²)
